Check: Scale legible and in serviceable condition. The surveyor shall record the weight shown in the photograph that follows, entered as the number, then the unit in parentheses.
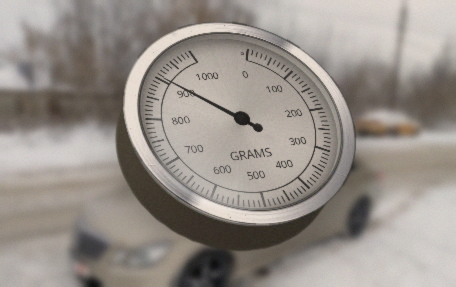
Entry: 900 (g)
